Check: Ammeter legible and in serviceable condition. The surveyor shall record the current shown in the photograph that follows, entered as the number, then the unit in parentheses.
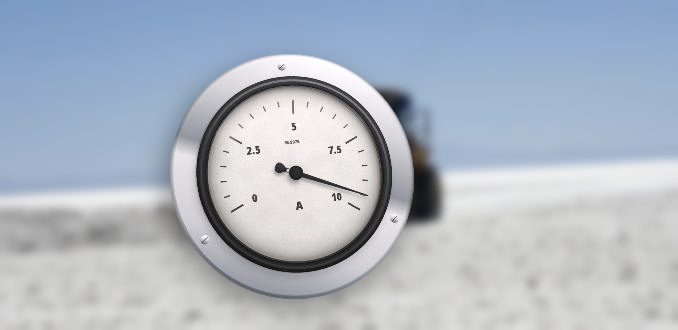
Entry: 9.5 (A)
